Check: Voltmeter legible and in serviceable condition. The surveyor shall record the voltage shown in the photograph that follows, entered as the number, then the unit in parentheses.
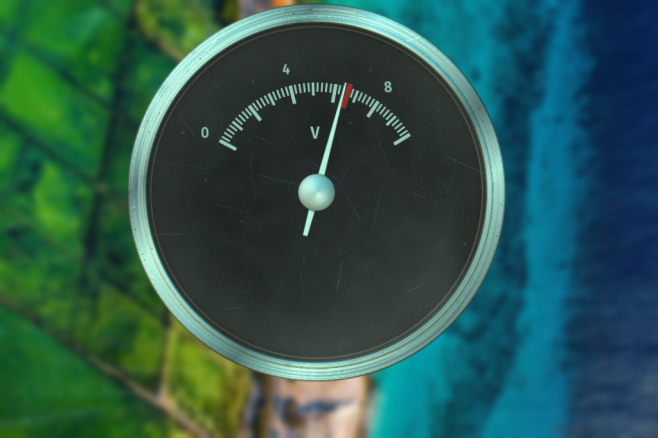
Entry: 6.4 (V)
